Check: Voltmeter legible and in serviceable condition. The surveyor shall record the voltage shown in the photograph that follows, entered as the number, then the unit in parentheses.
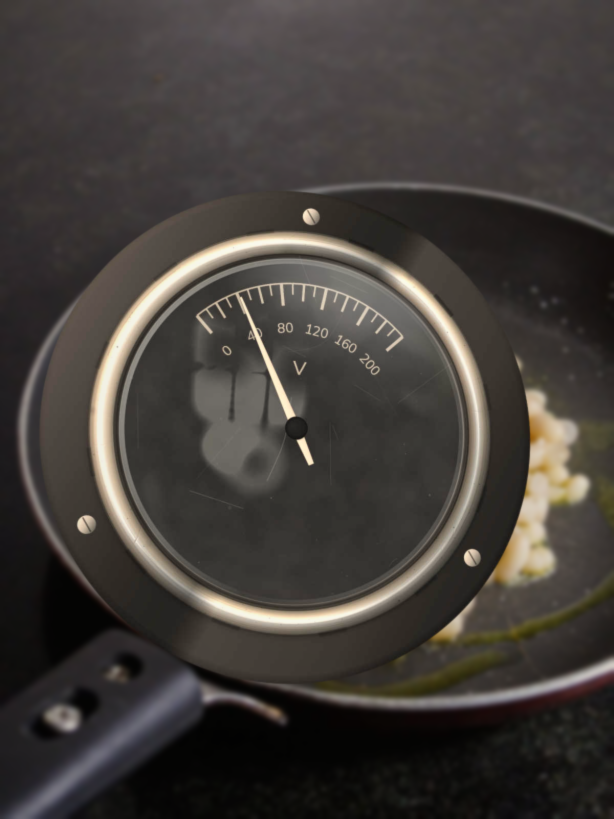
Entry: 40 (V)
